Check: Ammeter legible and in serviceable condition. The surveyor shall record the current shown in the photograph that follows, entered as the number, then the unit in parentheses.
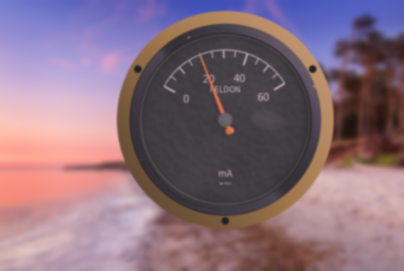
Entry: 20 (mA)
